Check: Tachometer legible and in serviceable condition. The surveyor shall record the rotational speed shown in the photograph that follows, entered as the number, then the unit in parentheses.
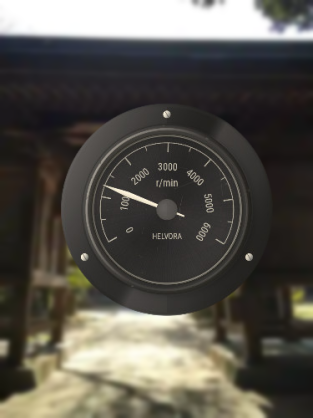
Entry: 1250 (rpm)
